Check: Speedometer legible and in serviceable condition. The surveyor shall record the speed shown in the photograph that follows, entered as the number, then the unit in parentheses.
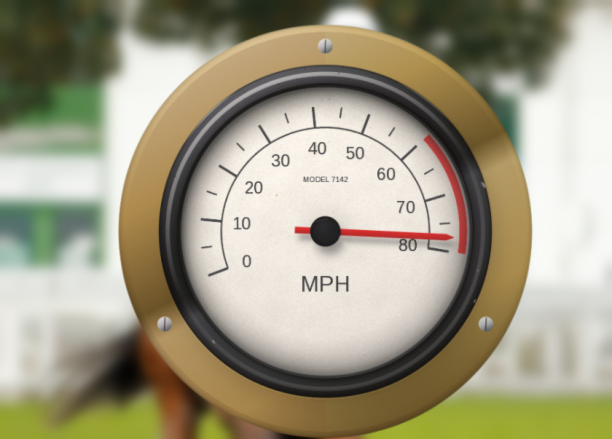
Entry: 77.5 (mph)
